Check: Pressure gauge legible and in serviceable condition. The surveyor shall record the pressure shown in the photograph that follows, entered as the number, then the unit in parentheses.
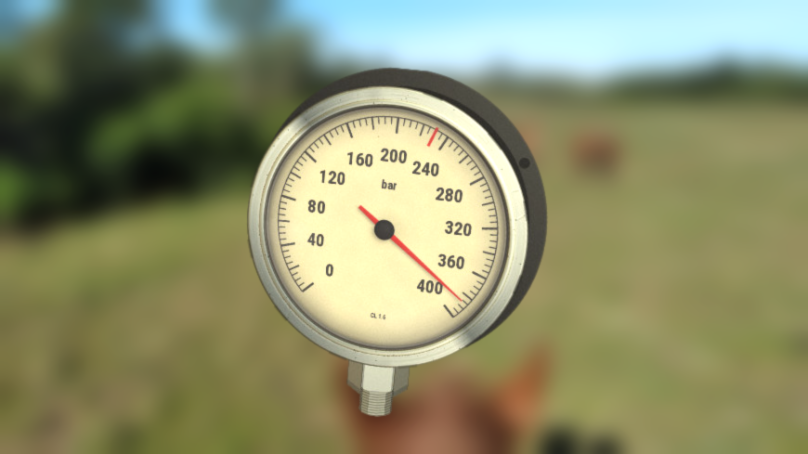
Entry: 385 (bar)
